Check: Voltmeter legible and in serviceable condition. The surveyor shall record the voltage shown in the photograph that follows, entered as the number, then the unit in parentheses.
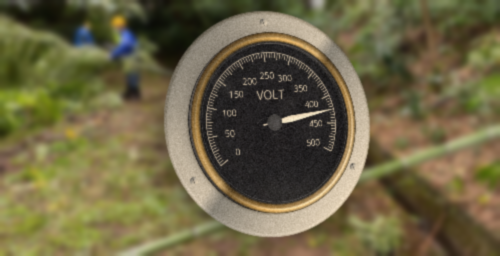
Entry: 425 (V)
